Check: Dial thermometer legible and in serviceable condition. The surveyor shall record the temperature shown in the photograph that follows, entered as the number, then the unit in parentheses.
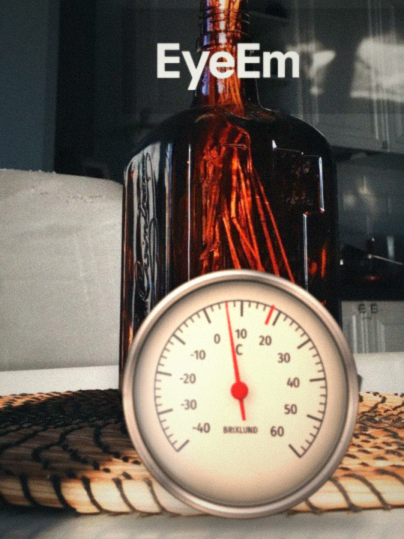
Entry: 6 (°C)
